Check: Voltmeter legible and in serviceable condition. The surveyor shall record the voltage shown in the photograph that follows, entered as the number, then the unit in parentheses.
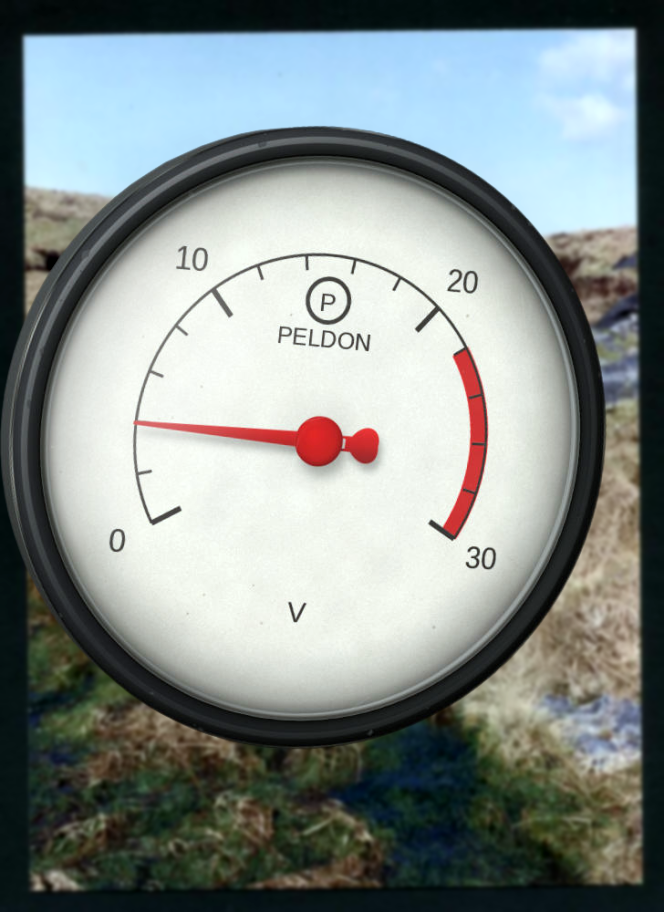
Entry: 4 (V)
